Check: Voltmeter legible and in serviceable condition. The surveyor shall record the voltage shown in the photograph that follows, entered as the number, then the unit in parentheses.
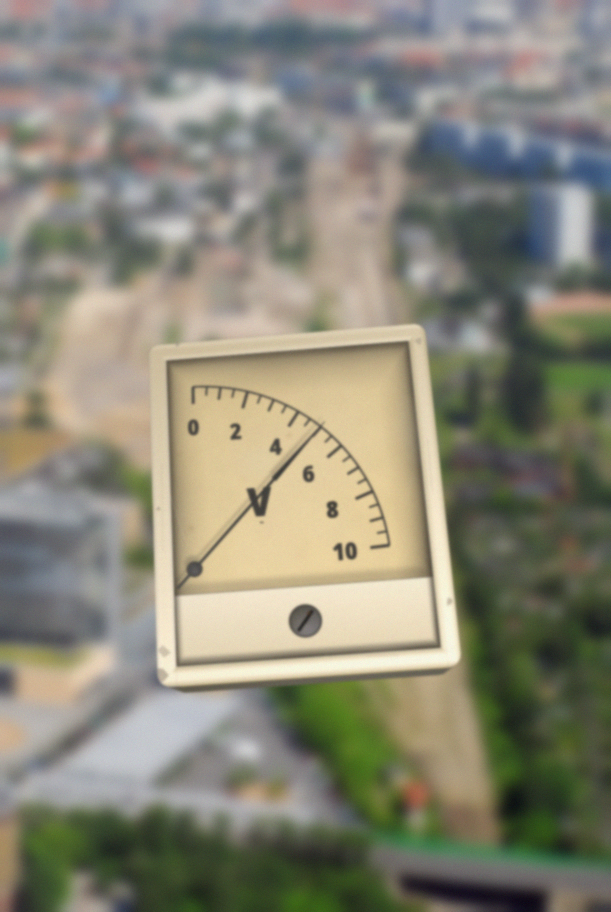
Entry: 5 (V)
